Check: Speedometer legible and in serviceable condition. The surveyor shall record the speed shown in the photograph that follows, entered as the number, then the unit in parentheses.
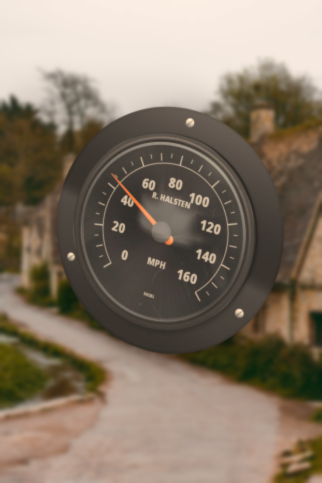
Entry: 45 (mph)
